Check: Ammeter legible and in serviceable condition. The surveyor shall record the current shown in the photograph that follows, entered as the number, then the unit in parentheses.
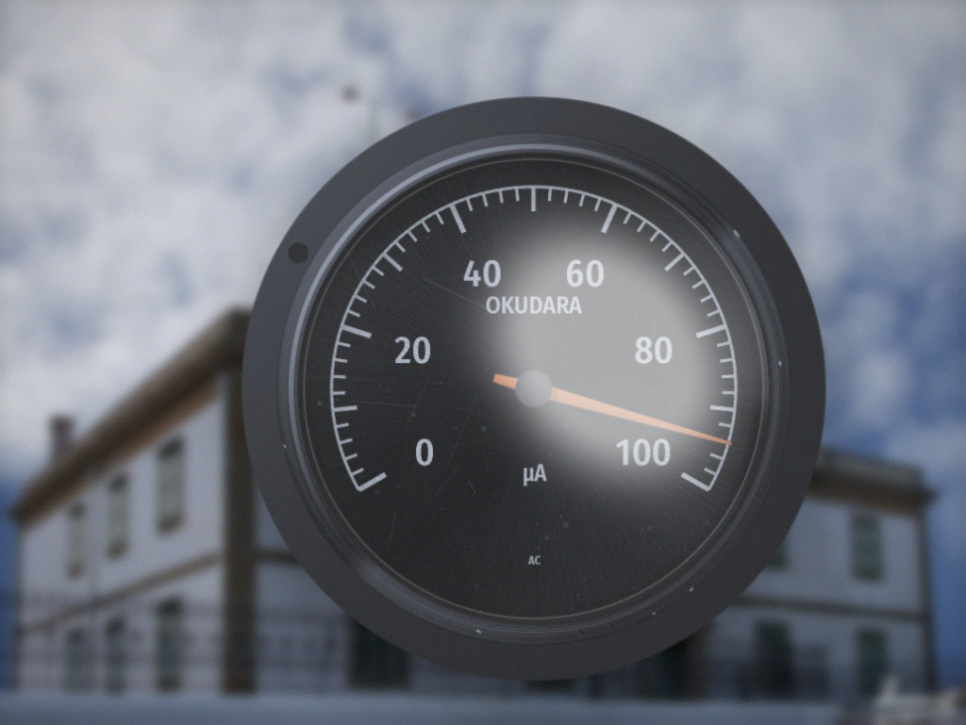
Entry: 94 (µA)
